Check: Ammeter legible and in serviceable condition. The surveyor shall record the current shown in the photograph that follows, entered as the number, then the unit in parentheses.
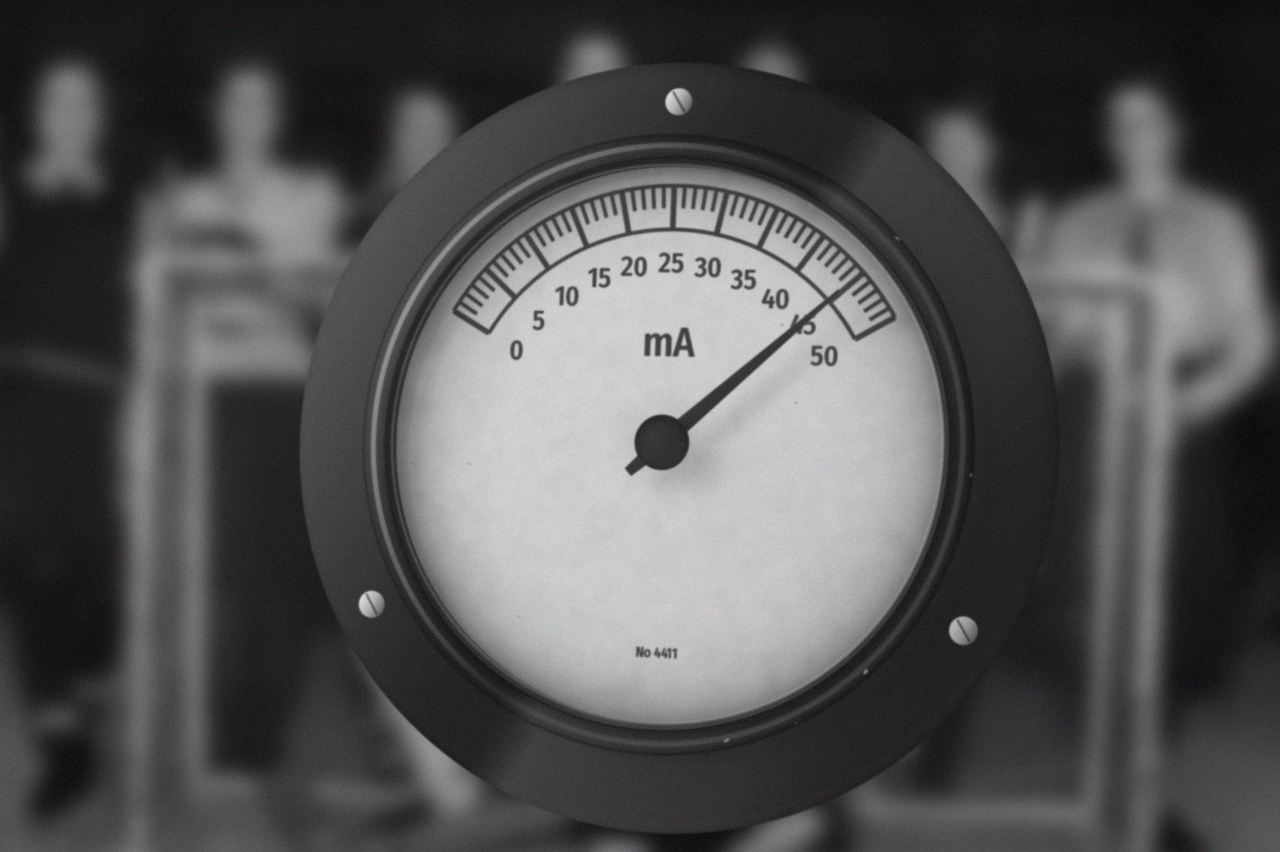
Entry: 45 (mA)
